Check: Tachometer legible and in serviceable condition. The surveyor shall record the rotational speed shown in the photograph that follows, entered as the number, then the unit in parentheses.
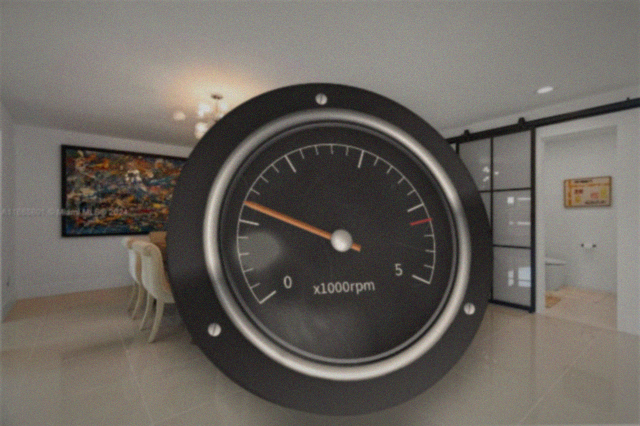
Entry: 1200 (rpm)
